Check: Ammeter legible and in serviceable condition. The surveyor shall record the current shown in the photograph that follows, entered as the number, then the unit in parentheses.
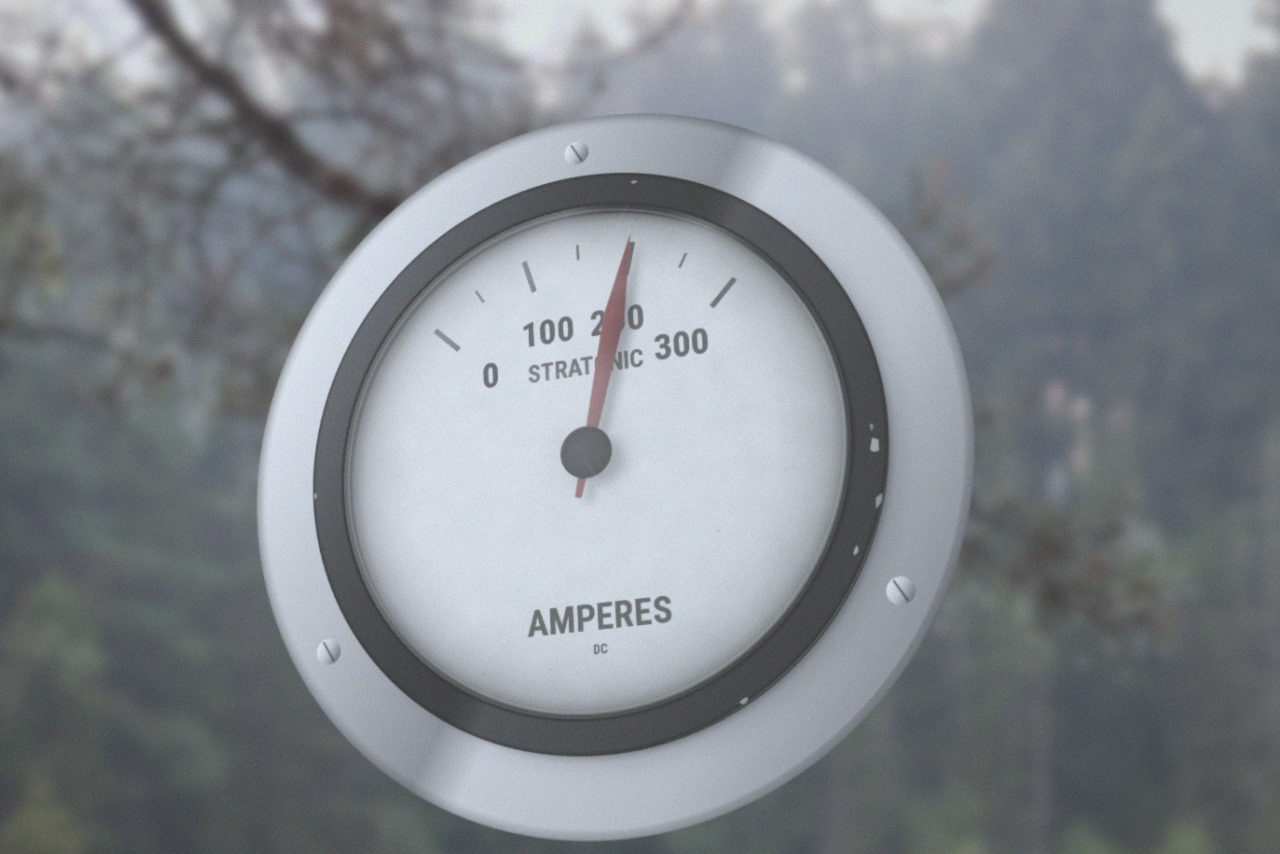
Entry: 200 (A)
